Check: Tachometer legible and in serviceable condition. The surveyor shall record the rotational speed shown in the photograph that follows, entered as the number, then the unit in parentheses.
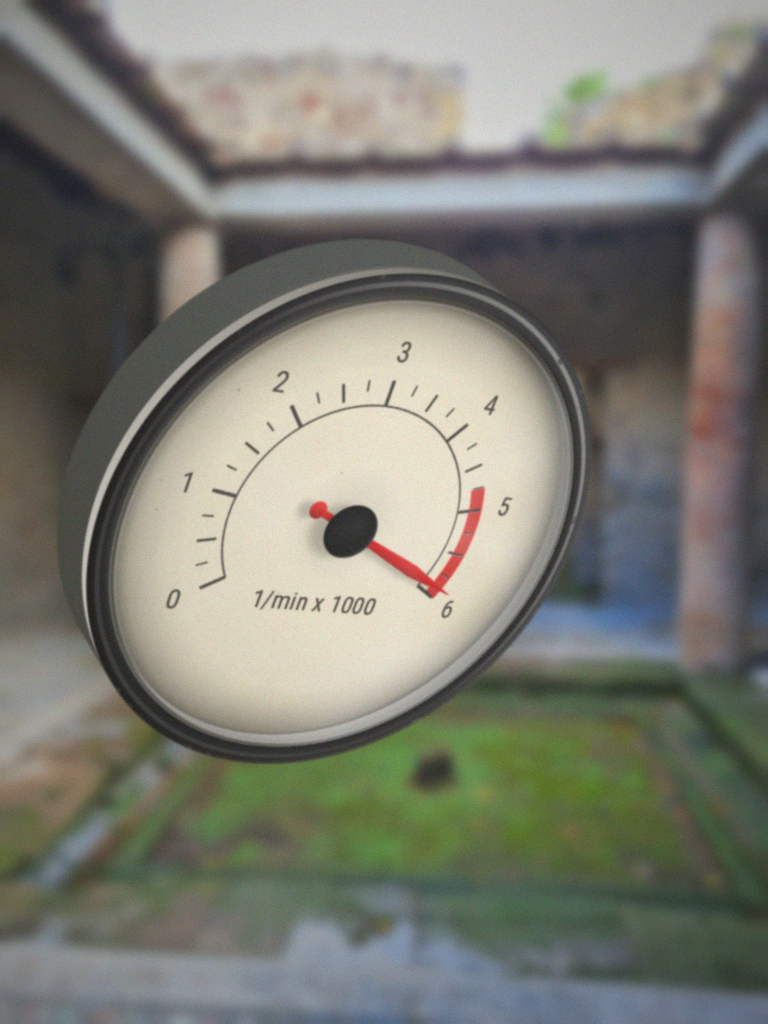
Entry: 5875 (rpm)
